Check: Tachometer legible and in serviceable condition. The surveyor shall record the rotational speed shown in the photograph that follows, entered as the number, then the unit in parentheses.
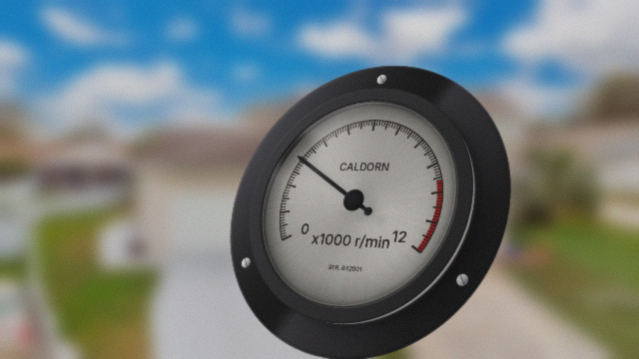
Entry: 3000 (rpm)
